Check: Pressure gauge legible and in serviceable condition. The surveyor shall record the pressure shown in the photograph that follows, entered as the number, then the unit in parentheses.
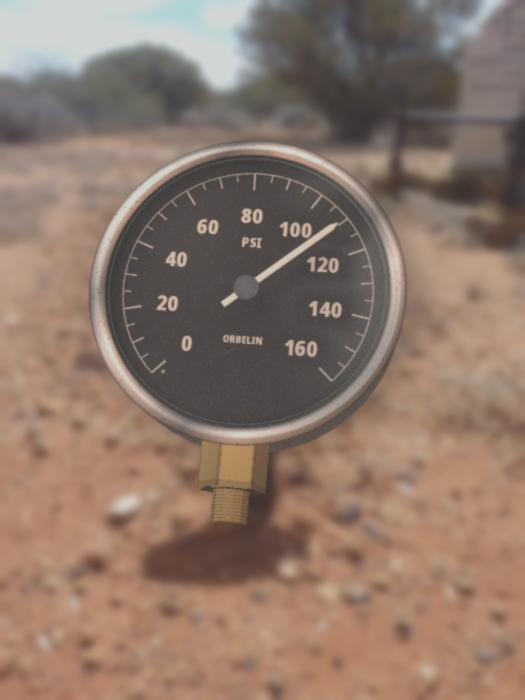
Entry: 110 (psi)
